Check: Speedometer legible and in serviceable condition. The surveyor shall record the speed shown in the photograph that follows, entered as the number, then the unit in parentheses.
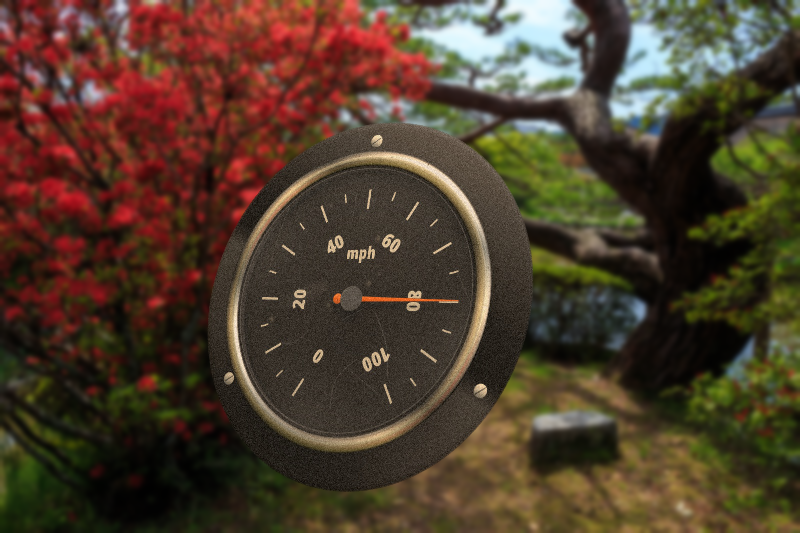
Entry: 80 (mph)
